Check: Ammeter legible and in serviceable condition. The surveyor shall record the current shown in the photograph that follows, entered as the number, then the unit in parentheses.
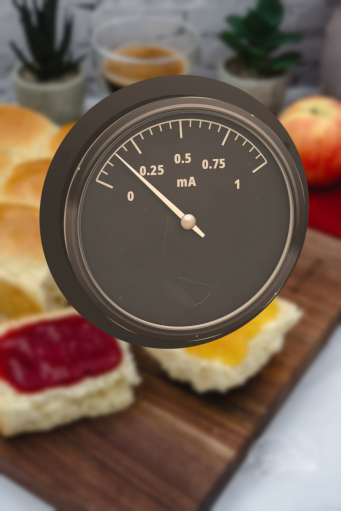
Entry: 0.15 (mA)
